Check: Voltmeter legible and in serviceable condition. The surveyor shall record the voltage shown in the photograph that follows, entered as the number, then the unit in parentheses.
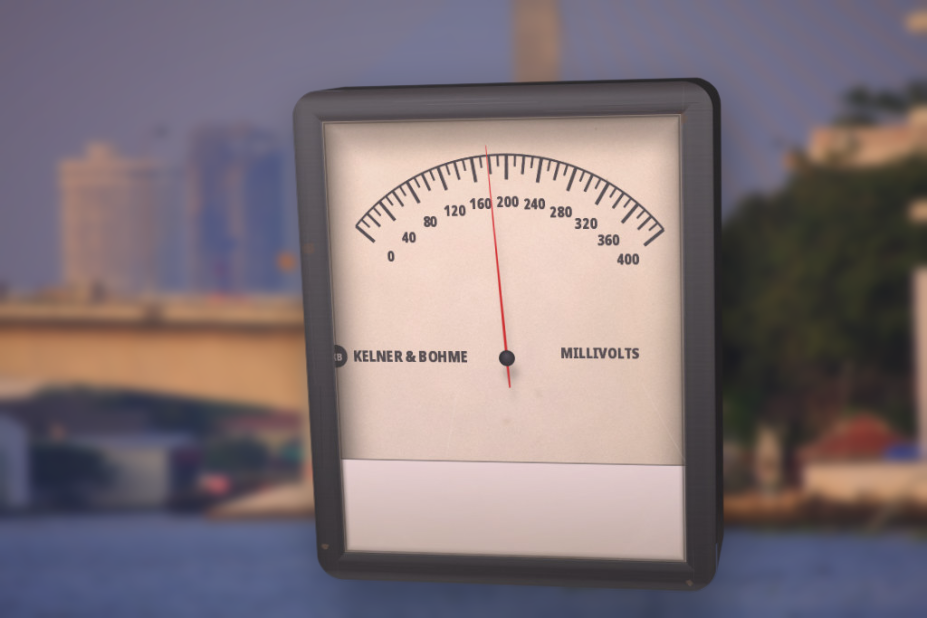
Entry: 180 (mV)
